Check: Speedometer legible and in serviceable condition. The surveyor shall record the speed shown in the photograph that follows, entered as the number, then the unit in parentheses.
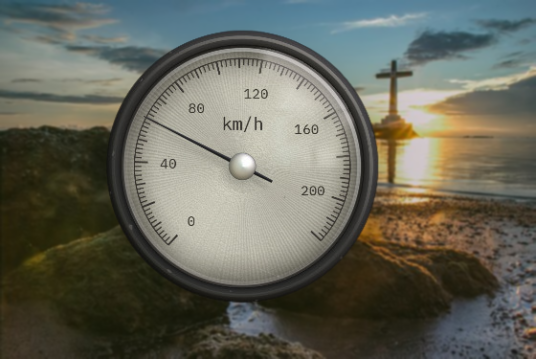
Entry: 60 (km/h)
